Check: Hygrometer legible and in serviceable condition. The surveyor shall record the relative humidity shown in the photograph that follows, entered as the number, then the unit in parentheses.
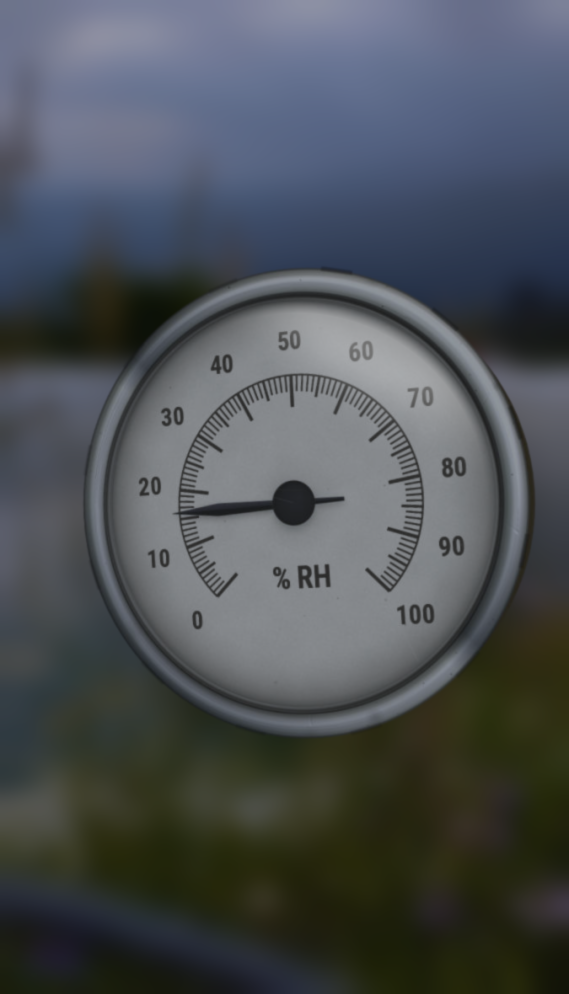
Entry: 16 (%)
